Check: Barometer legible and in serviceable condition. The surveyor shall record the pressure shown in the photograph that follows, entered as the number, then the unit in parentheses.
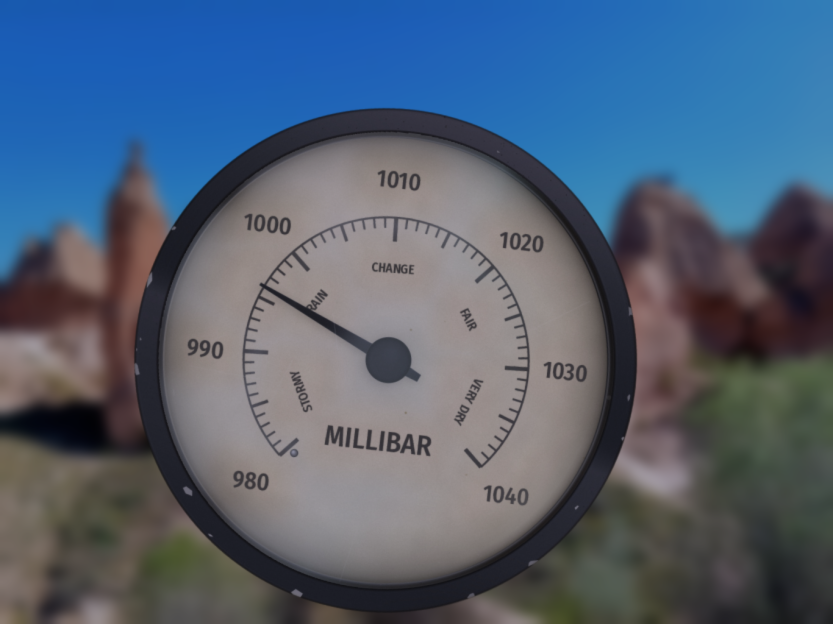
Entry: 996 (mbar)
